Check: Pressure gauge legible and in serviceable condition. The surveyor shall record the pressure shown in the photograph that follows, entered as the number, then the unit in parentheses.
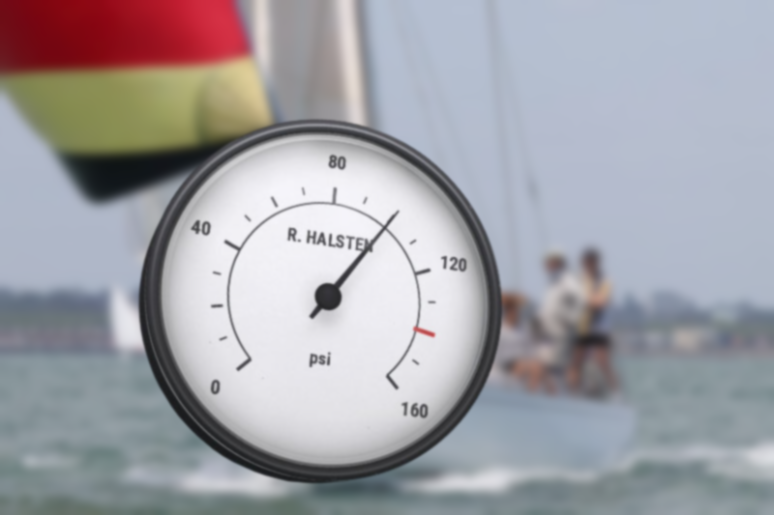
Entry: 100 (psi)
